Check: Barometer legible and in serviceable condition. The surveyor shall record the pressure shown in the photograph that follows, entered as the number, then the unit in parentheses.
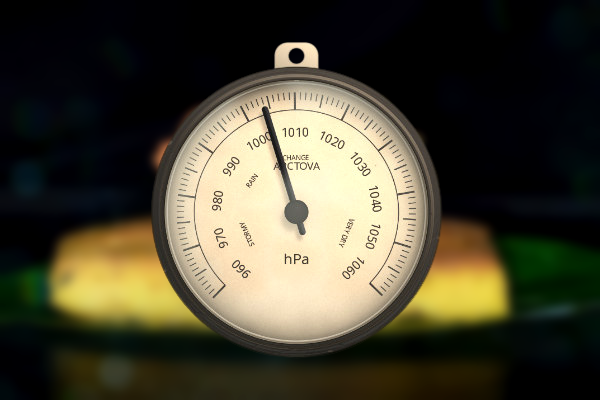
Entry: 1004 (hPa)
